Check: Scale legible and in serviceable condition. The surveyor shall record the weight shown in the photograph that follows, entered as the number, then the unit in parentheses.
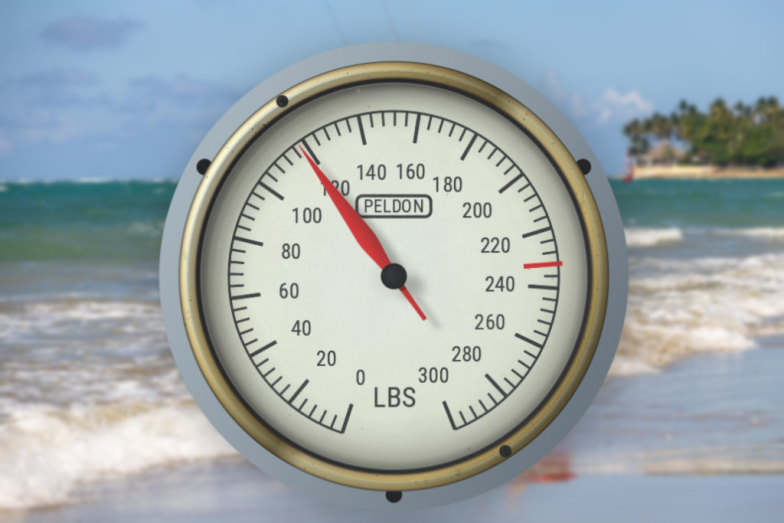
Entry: 118 (lb)
